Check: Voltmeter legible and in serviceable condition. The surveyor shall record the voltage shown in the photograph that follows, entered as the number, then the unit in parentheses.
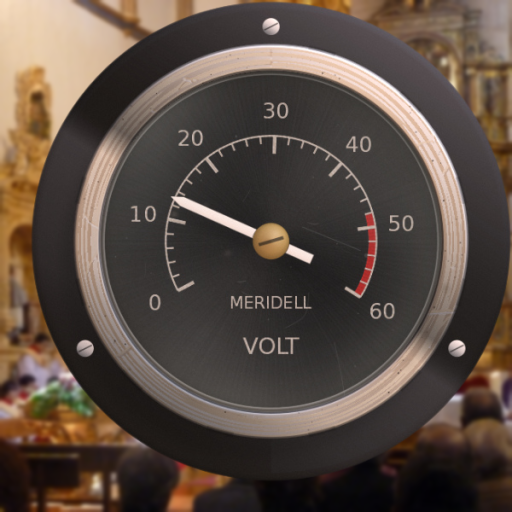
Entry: 13 (V)
